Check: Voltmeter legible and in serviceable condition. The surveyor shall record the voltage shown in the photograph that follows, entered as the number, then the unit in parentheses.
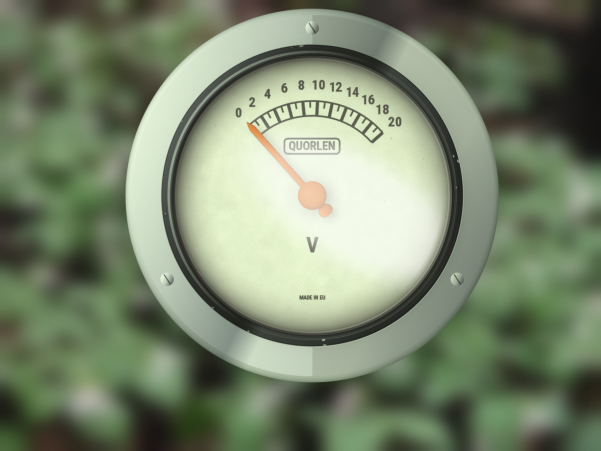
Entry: 0 (V)
